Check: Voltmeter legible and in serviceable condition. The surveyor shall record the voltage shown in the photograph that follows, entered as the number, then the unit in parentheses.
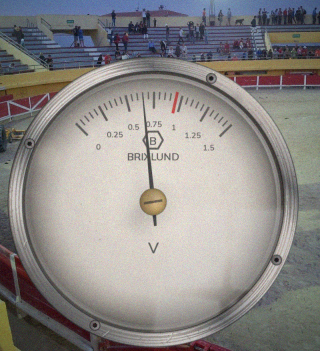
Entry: 0.65 (V)
